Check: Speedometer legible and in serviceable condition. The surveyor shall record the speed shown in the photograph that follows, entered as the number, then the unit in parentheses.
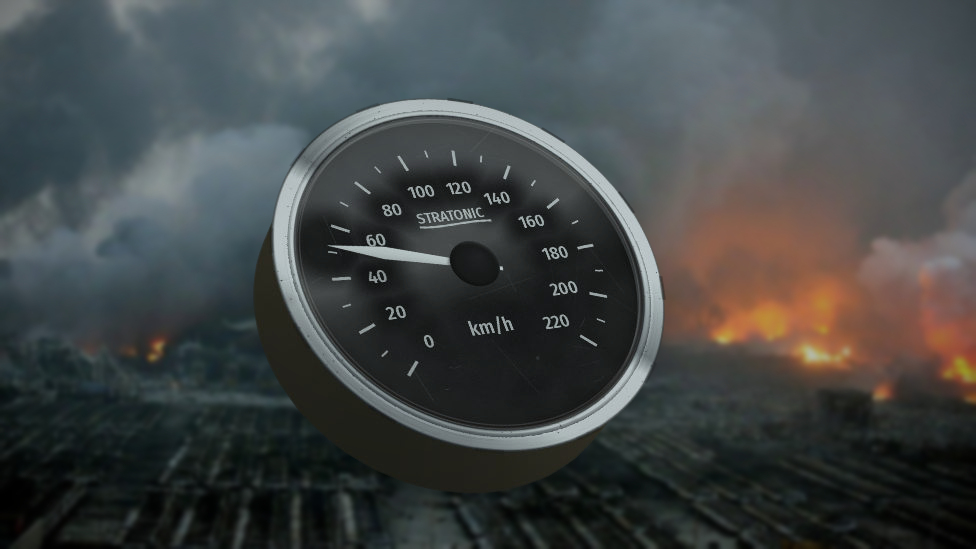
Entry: 50 (km/h)
